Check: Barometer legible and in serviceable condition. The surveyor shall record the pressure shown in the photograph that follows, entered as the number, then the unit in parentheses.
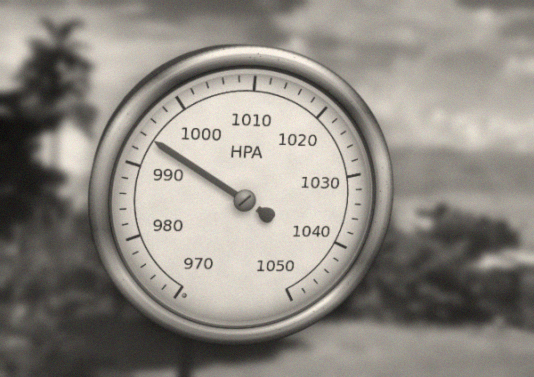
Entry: 994 (hPa)
